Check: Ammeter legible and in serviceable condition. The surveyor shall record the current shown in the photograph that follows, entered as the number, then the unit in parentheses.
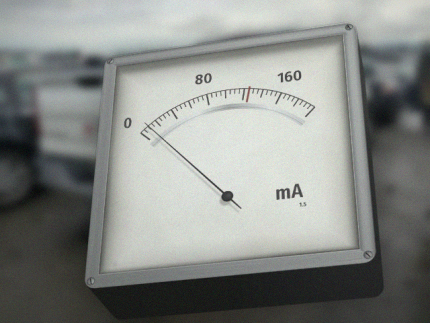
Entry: 10 (mA)
